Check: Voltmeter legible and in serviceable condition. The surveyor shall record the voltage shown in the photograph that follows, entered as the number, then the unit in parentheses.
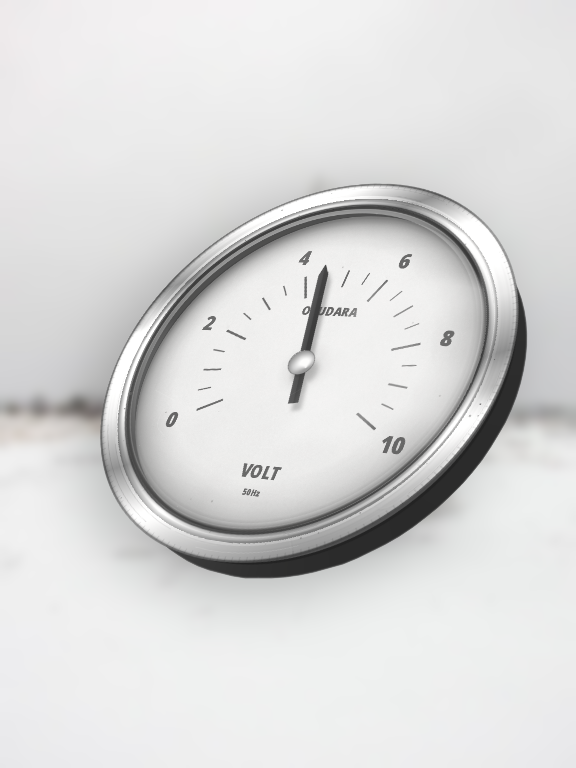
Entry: 4.5 (V)
